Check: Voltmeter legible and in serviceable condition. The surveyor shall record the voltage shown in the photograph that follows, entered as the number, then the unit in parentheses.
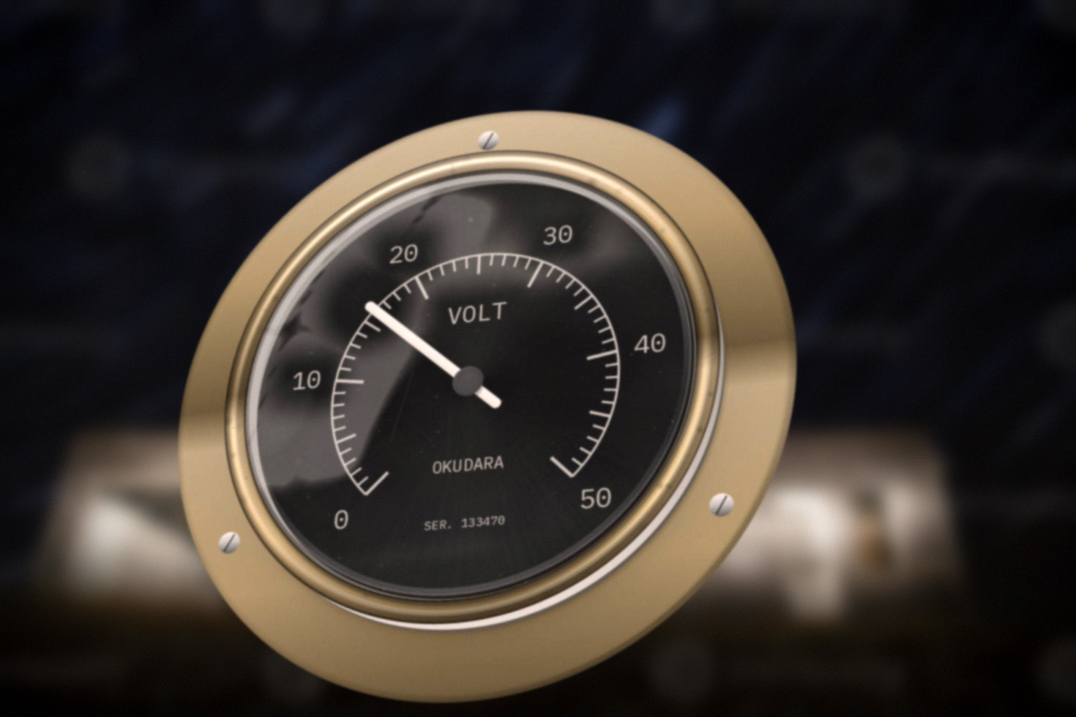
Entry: 16 (V)
